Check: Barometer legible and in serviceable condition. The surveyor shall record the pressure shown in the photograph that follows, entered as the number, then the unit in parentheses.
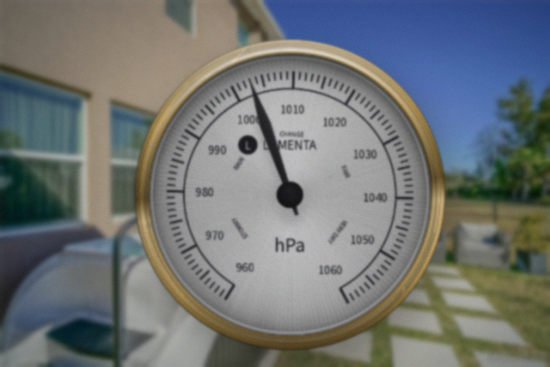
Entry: 1003 (hPa)
